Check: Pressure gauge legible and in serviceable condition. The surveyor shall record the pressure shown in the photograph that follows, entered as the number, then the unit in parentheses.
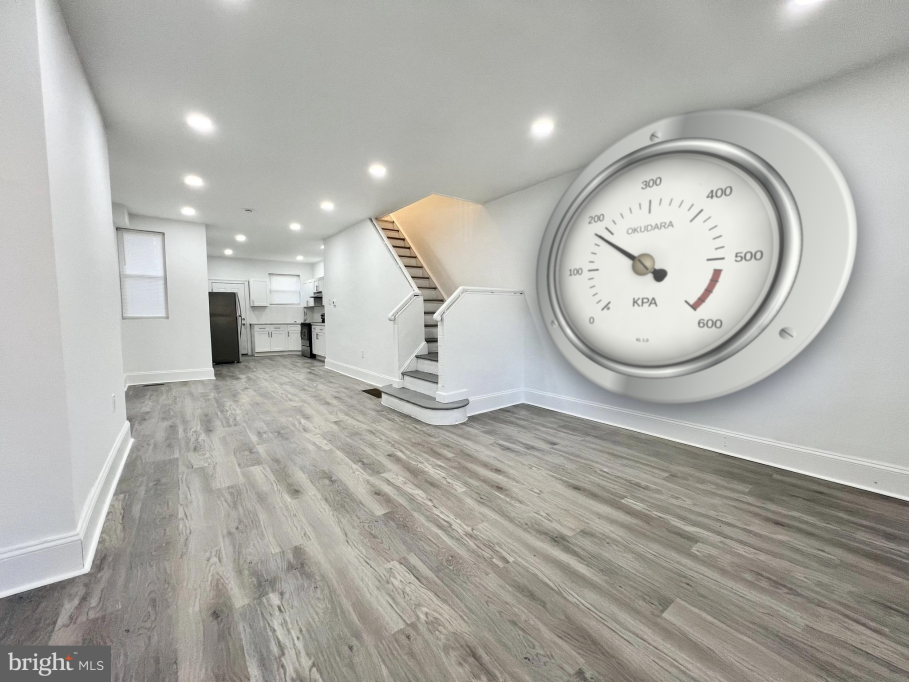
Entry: 180 (kPa)
